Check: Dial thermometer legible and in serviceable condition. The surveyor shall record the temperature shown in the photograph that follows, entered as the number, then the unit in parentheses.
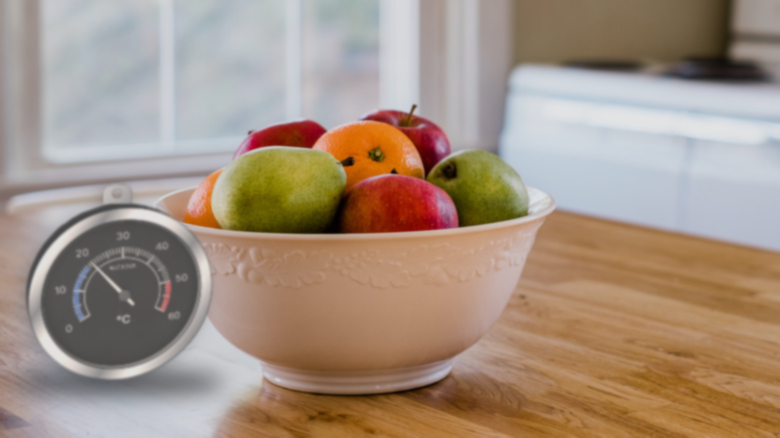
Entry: 20 (°C)
